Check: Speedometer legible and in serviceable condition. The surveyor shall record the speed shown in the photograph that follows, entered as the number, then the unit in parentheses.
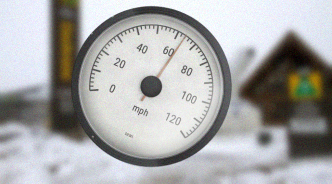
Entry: 64 (mph)
